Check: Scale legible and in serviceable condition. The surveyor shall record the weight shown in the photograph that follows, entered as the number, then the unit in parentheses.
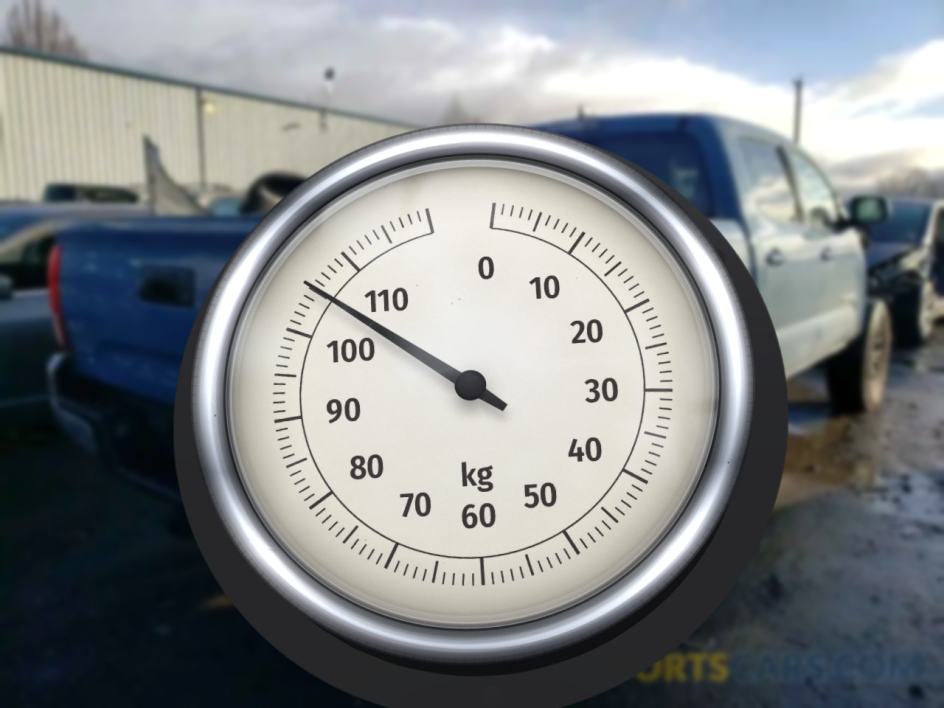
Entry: 105 (kg)
